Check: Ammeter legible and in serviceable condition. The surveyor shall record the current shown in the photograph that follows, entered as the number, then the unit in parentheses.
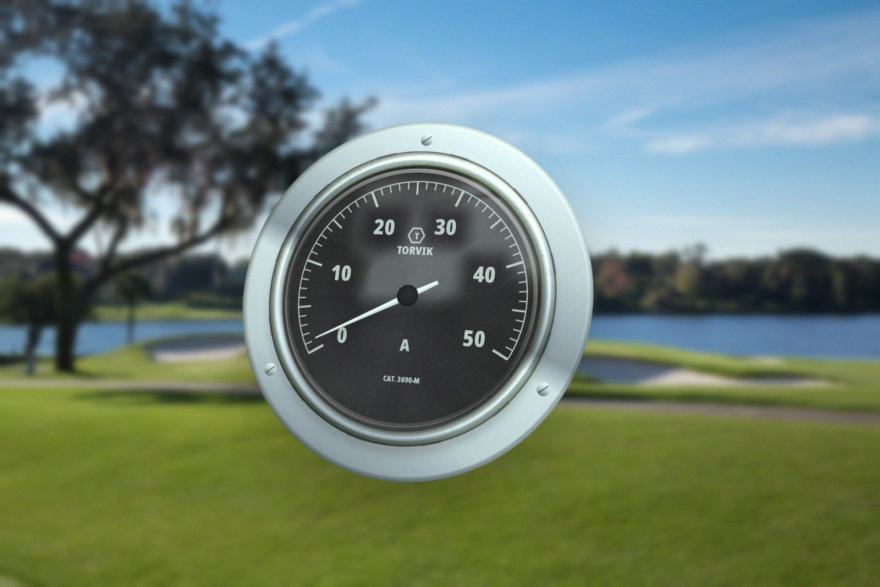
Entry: 1 (A)
